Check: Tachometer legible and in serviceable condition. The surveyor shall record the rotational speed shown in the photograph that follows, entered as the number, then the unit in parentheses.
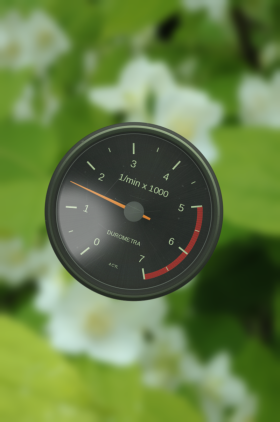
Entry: 1500 (rpm)
